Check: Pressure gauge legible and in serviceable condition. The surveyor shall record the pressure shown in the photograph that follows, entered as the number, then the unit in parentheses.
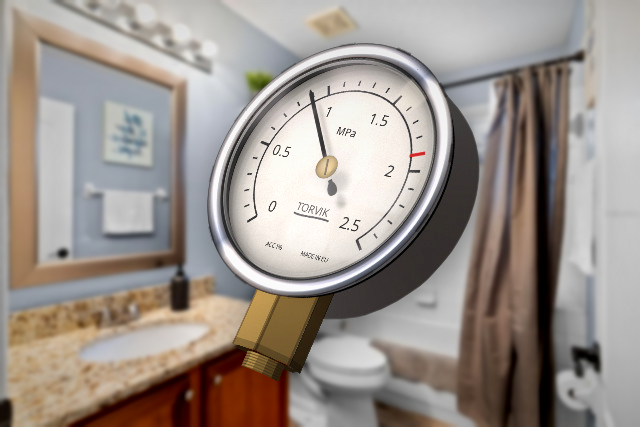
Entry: 0.9 (MPa)
